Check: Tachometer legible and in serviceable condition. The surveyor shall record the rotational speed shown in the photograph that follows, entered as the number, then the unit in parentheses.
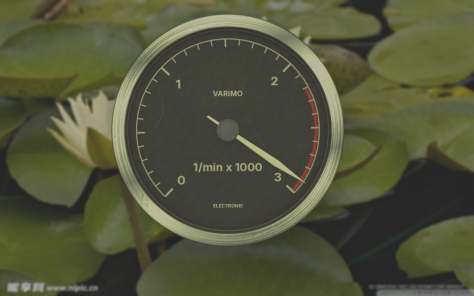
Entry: 2900 (rpm)
